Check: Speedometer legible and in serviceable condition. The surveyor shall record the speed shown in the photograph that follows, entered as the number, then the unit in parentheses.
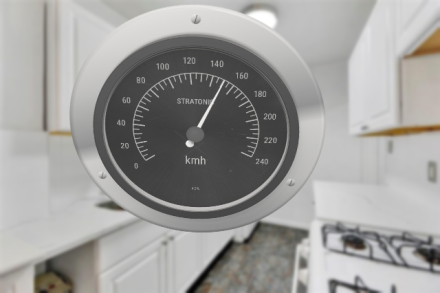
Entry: 150 (km/h)
